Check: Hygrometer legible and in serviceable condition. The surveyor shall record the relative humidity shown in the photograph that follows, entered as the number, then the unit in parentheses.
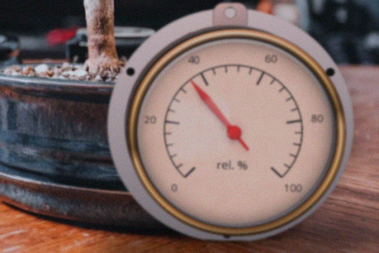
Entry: 36 (%)
